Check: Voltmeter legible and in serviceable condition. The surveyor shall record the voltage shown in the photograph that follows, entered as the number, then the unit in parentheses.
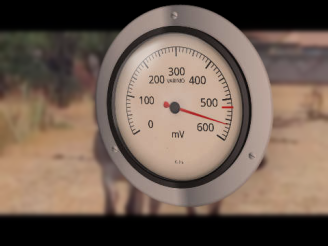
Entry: 560 (mV)
